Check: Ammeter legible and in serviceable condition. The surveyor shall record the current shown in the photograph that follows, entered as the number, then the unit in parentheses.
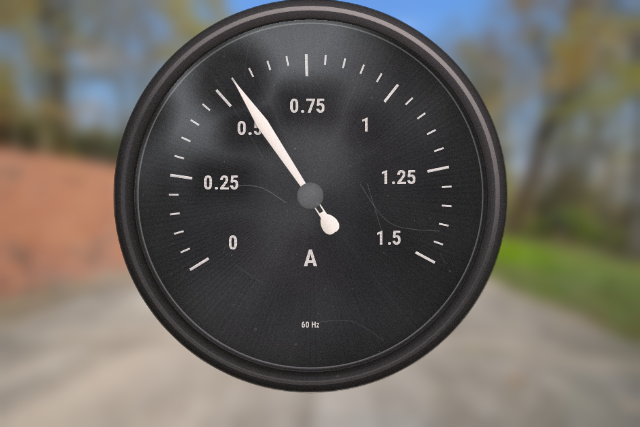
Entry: 0.55 (A)
